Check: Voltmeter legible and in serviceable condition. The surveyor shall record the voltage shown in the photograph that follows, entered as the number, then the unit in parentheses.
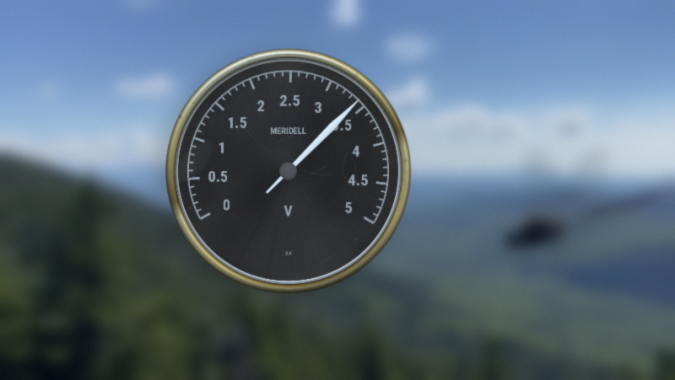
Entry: 3.4 (V)
